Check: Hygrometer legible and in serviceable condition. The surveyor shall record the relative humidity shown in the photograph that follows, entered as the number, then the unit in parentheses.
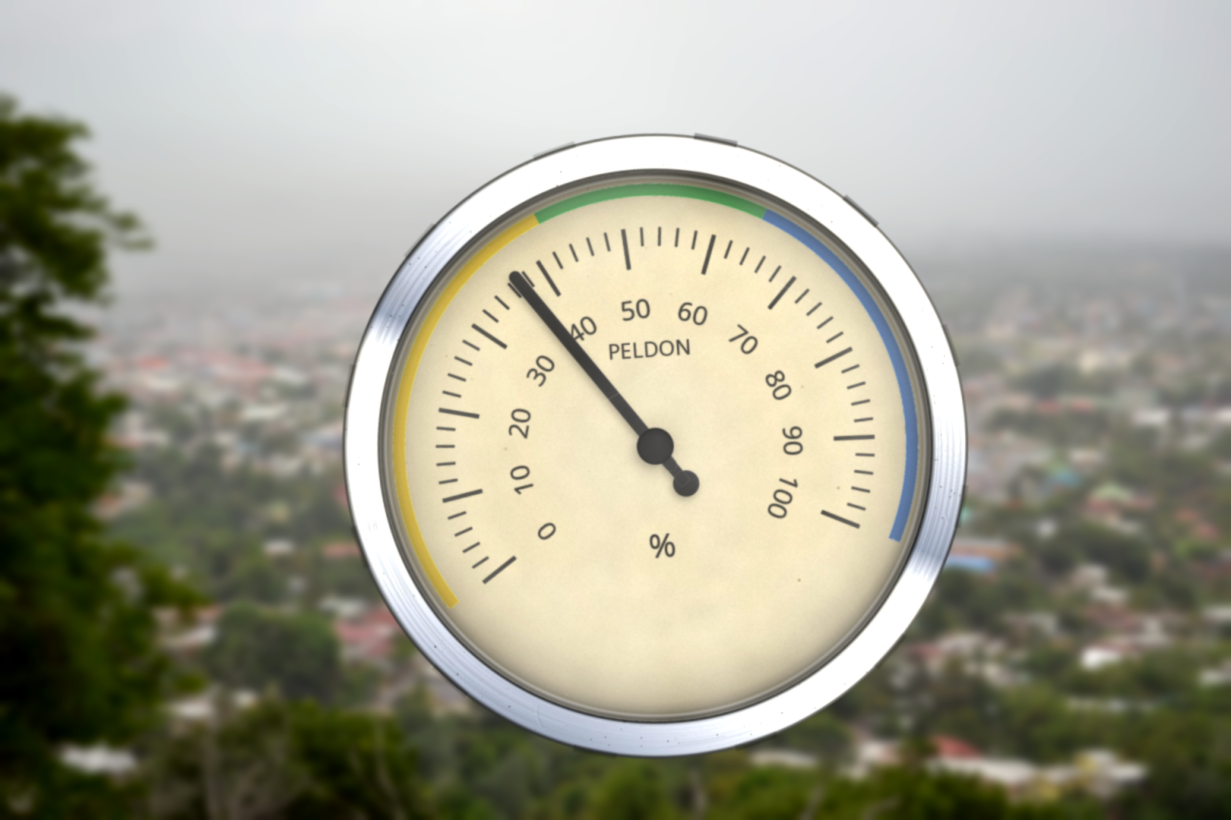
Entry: 37 (%)
